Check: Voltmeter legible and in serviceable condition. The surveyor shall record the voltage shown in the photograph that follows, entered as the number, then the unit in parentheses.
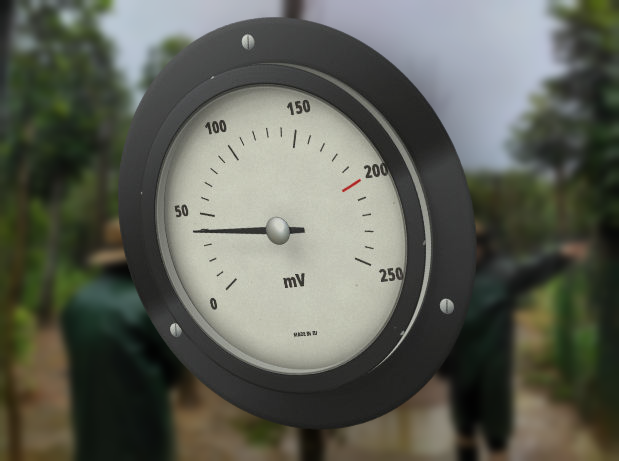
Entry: 40 (mV)
